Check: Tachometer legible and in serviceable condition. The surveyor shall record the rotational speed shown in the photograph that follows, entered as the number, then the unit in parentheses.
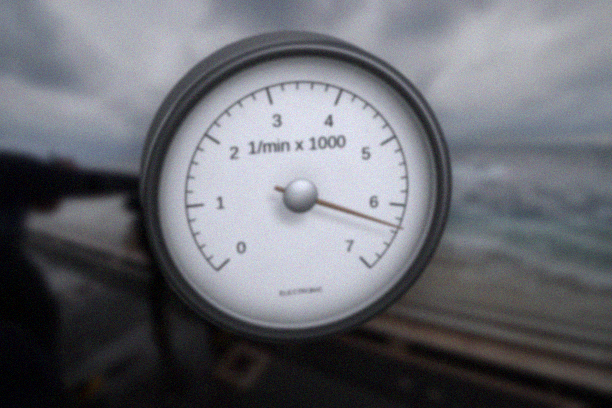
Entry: 6300 (rpm)
